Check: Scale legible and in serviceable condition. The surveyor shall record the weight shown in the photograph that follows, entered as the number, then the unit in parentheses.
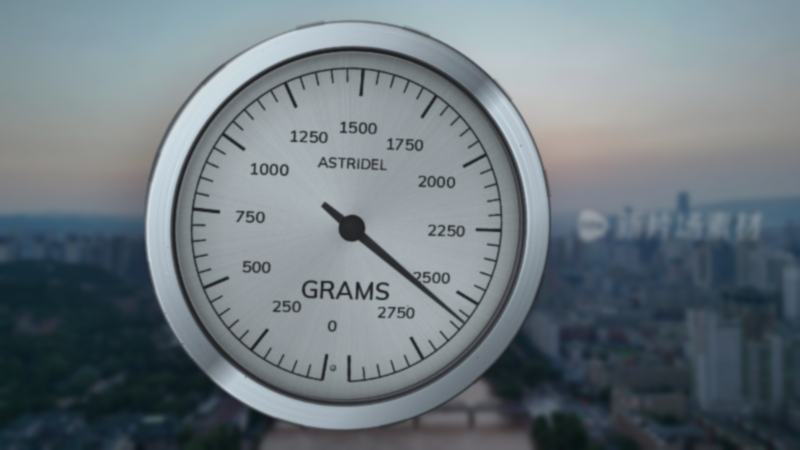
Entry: 2575 (g)
